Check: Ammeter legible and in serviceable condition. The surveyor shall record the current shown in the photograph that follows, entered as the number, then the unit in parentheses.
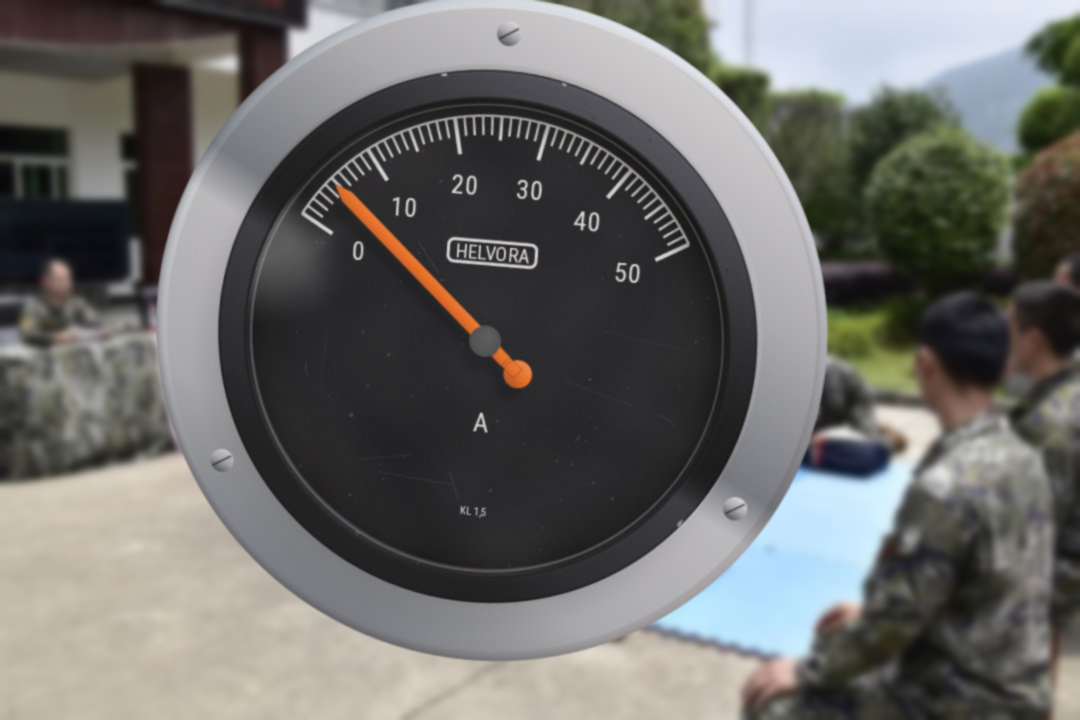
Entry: 5 (A)
